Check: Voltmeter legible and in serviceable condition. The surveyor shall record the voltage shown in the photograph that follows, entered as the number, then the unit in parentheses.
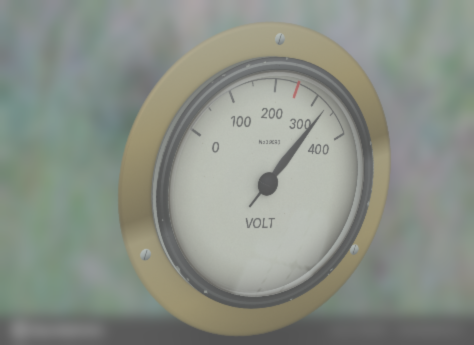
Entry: 325 (V)
